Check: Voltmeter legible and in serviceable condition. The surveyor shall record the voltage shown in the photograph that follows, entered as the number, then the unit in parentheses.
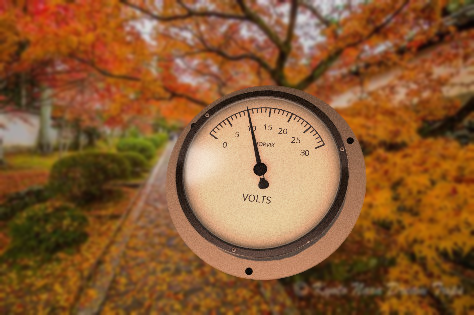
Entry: 10 (V)
